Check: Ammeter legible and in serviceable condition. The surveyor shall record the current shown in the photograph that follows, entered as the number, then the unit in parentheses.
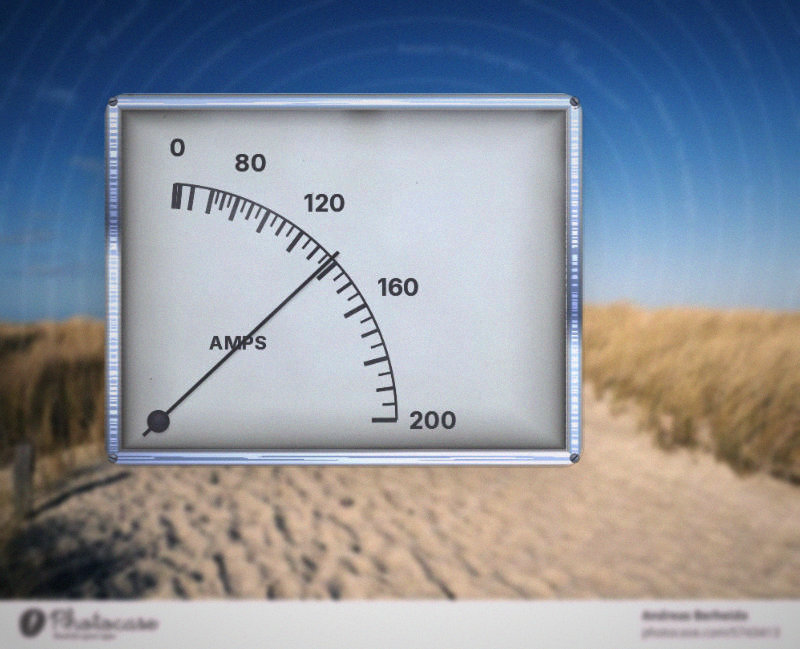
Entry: 137.5 (A)
